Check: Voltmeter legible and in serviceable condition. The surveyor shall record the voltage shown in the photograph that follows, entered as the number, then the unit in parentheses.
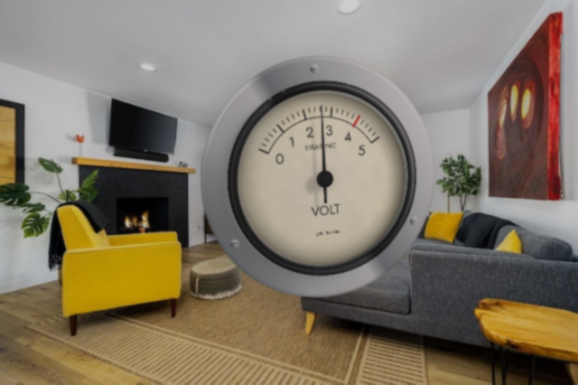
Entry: 2.6 (V)
